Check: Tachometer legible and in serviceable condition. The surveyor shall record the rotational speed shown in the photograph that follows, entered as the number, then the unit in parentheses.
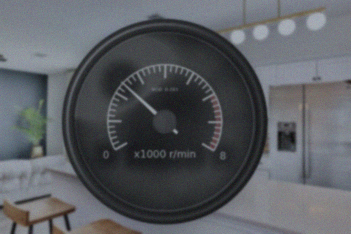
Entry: 2400 (rpm)
